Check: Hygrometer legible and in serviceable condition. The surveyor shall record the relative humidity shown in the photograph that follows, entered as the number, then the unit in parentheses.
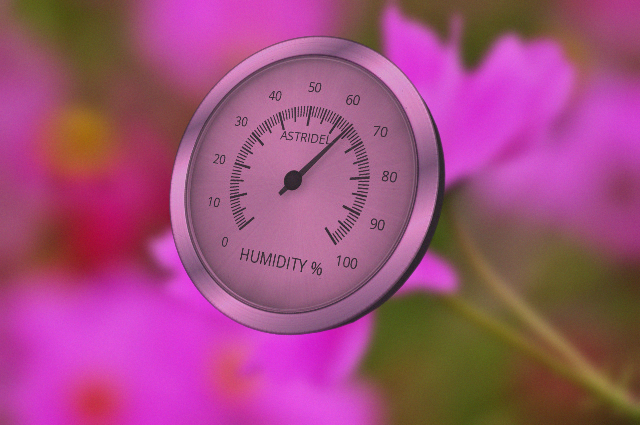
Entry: 65 (%)
